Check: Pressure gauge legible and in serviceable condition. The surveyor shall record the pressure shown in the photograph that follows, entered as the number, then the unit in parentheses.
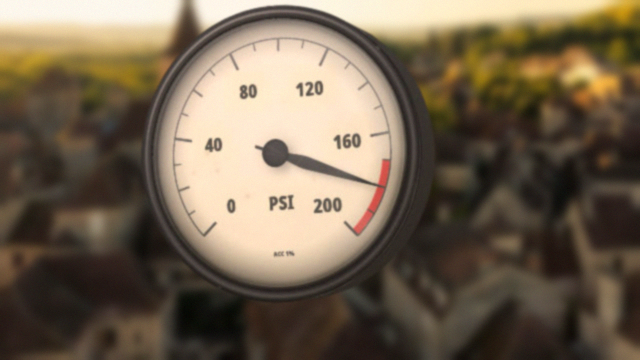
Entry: 180 (psi)
